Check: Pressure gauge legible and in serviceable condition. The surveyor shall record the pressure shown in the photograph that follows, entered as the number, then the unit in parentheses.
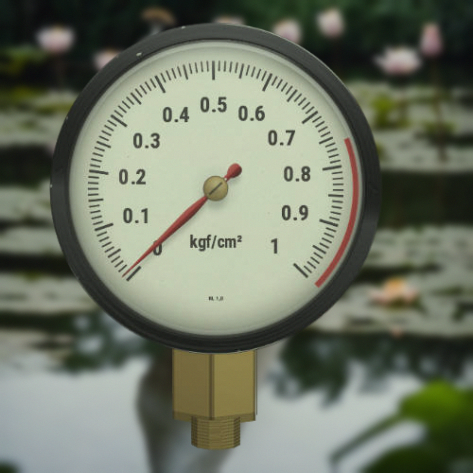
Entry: 0.01 (kg/cm²)
